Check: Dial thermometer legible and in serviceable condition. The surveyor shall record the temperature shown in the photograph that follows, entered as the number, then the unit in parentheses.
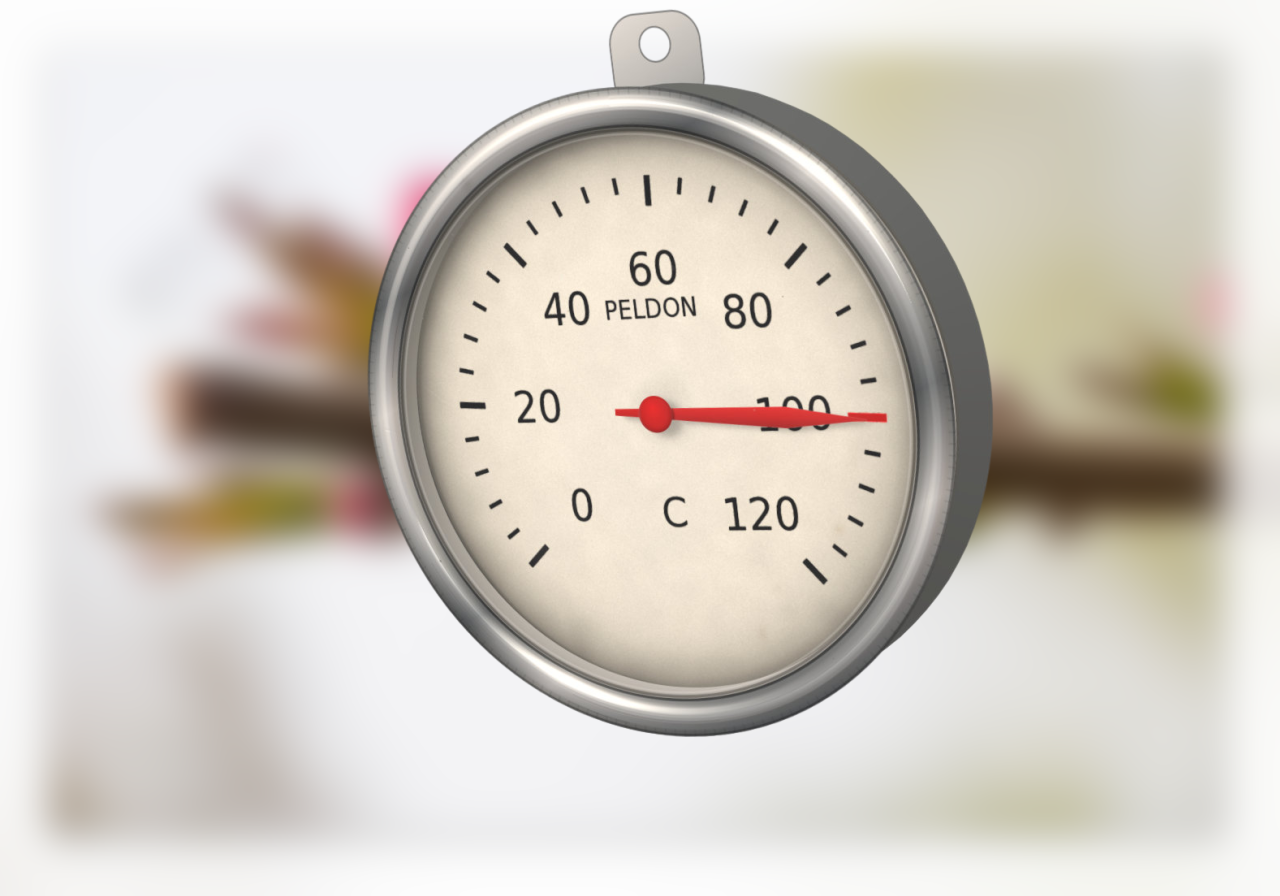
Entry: 100 (°C)
